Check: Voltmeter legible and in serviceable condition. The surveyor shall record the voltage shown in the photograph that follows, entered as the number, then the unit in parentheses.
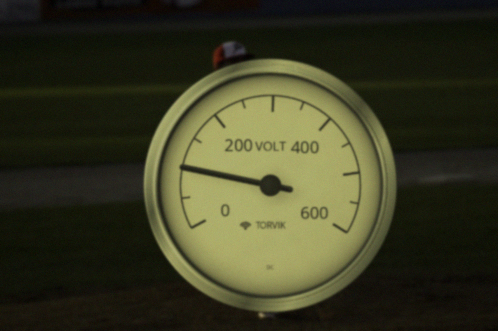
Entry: 100 (V)
